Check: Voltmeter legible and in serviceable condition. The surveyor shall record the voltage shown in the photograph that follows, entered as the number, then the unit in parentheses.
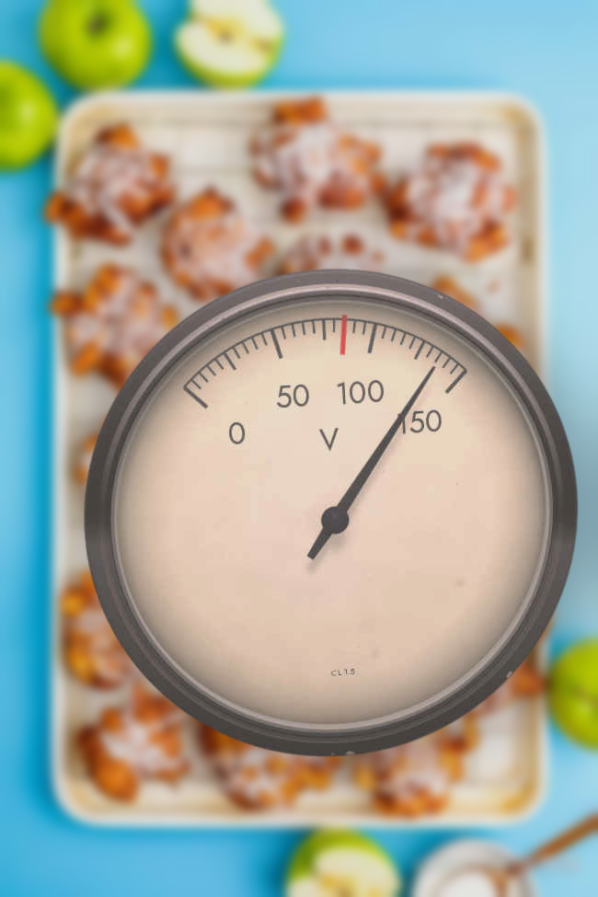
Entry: 135 (V)
